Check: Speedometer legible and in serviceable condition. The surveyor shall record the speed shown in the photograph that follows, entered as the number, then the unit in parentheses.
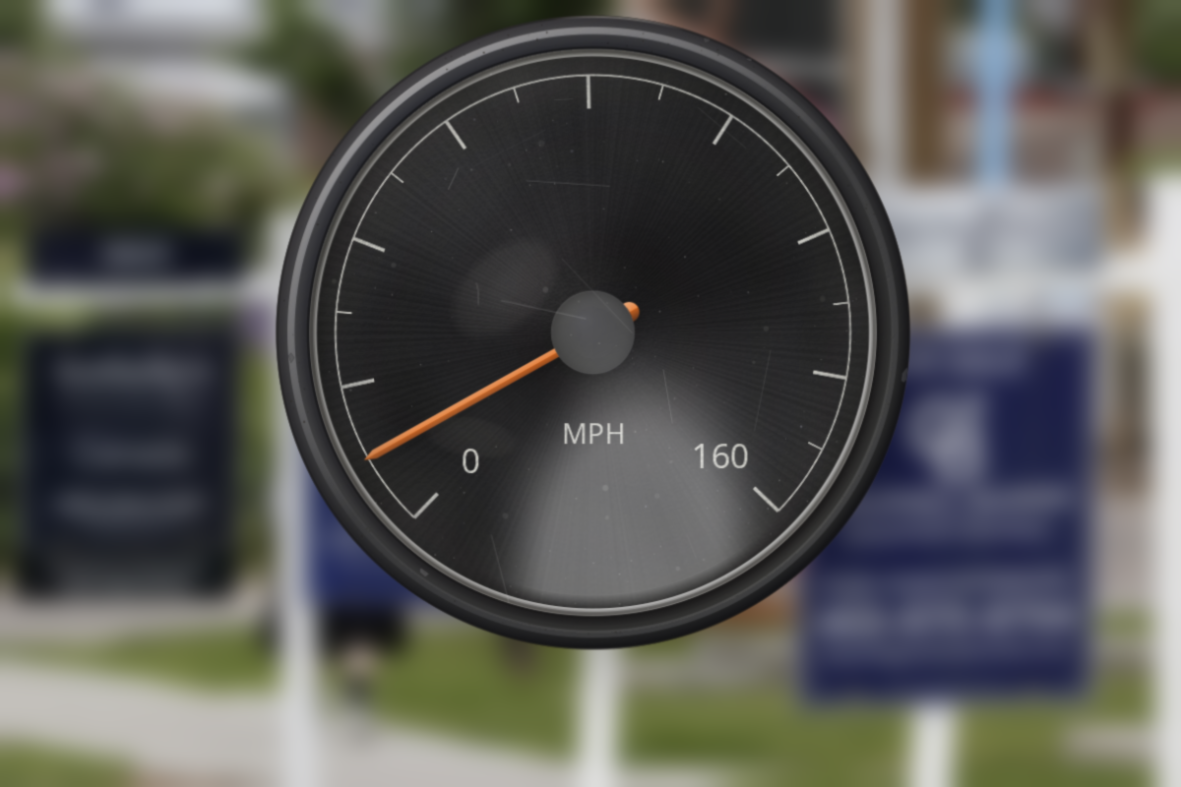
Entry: 10 (mph)
